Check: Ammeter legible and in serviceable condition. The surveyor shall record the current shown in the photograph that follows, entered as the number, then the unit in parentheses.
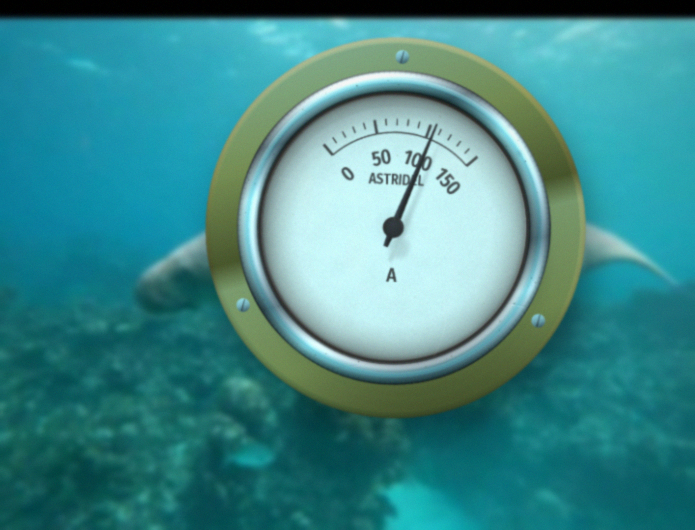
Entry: 105 (A)
